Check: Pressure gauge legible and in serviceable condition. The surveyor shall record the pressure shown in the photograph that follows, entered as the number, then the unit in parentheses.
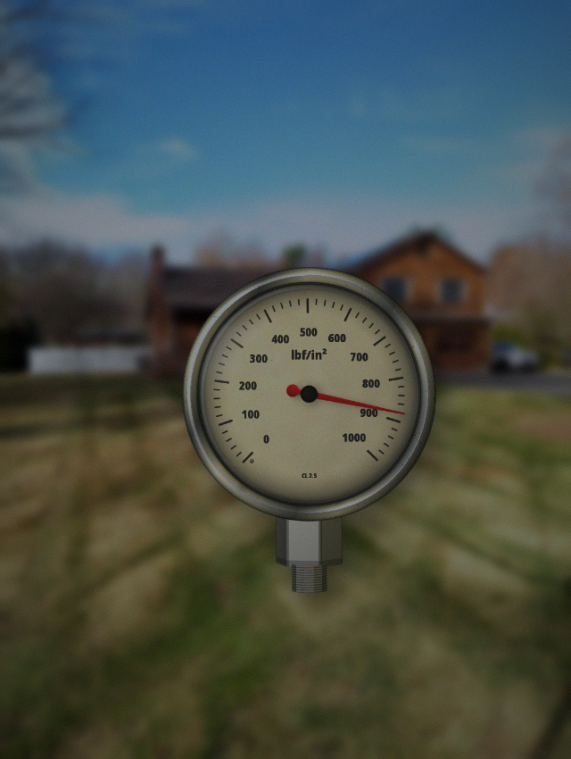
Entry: 880 (psi)
